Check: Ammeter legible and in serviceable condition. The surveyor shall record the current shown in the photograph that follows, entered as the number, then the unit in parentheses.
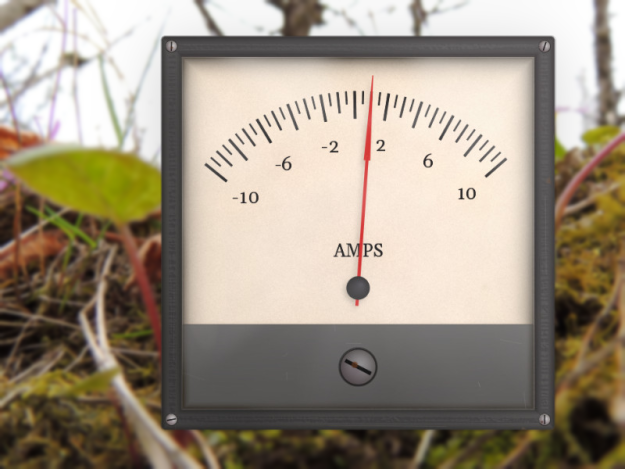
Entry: 1 (A)
